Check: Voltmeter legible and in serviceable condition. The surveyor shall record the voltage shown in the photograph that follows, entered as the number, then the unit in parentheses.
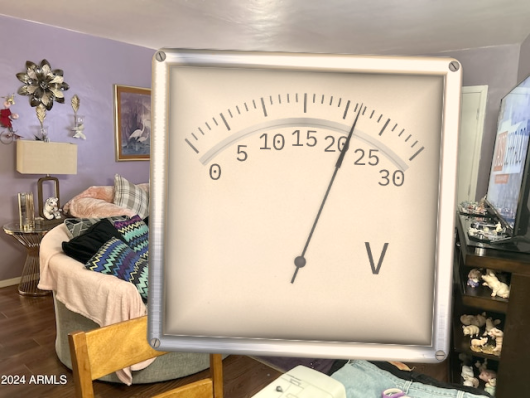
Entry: 21.5 (V)
